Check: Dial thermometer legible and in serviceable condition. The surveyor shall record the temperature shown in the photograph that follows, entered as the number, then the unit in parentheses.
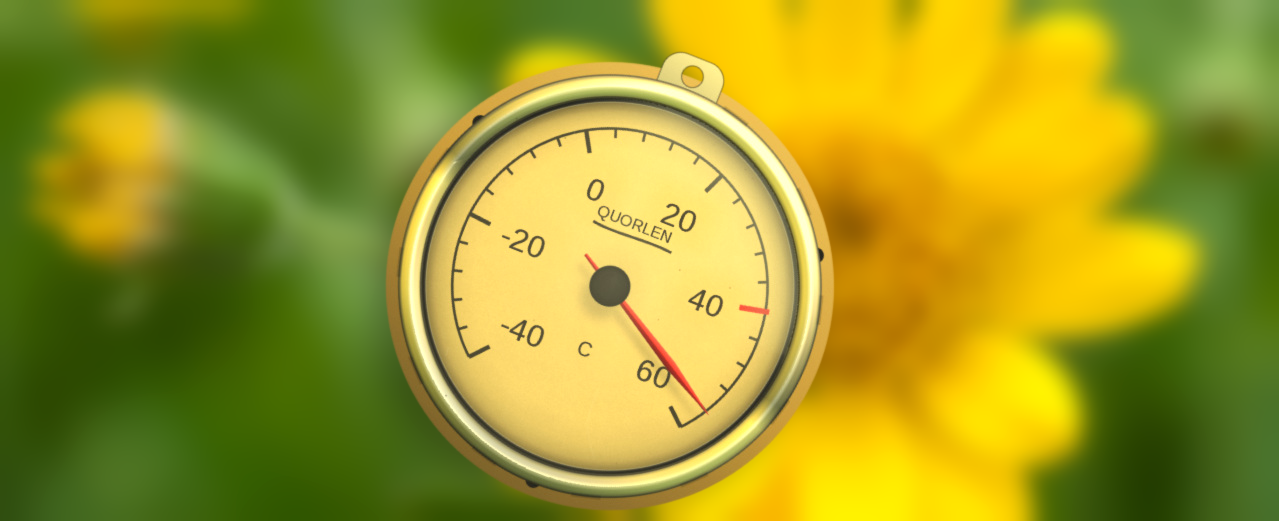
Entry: 56 (°C)
